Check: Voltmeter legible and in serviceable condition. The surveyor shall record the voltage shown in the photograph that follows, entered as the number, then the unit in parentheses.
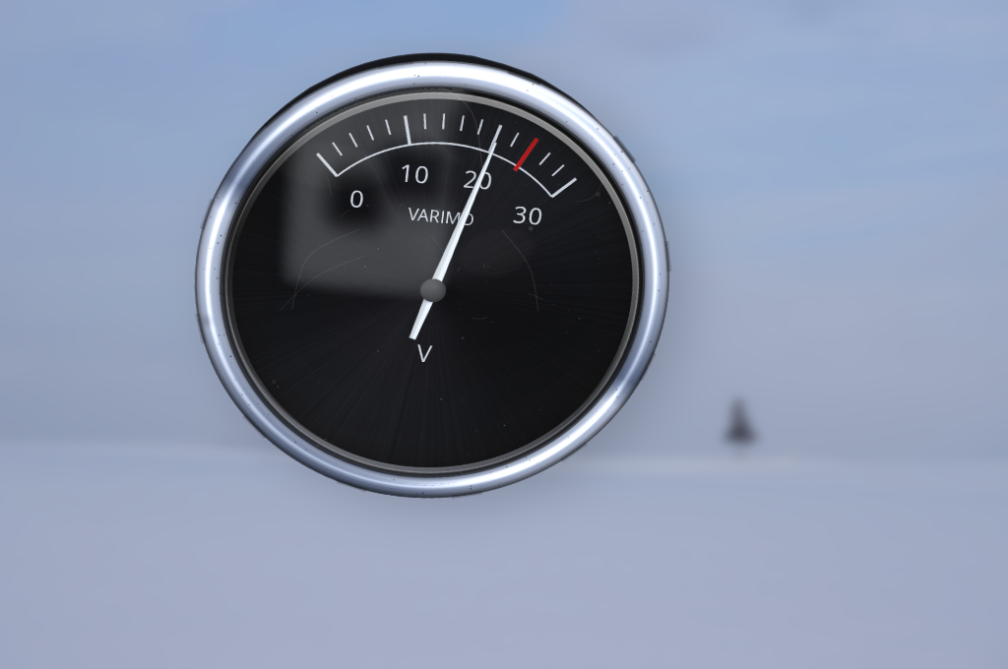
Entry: 20 (V)
